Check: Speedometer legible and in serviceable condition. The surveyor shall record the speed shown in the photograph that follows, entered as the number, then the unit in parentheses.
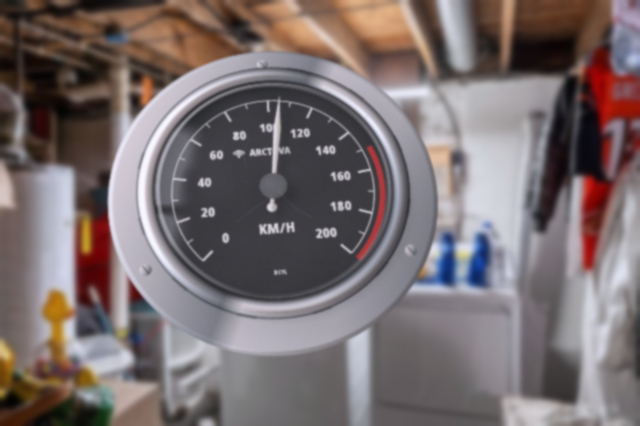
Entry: 105 (km/h)
